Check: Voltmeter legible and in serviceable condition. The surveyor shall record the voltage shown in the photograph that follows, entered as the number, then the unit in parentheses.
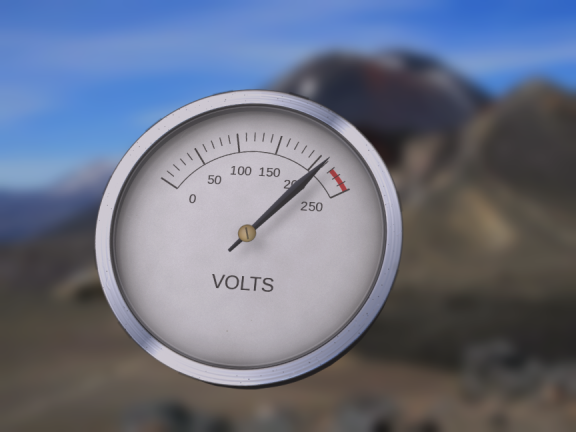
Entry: 210 (V)
